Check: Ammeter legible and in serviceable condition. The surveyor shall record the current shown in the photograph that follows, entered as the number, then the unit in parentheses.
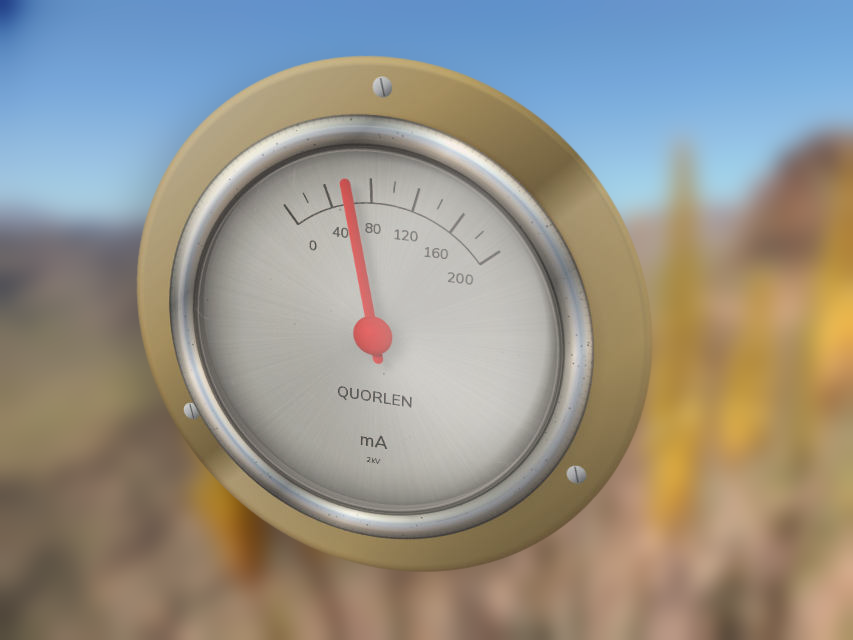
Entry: 60 (mA)
